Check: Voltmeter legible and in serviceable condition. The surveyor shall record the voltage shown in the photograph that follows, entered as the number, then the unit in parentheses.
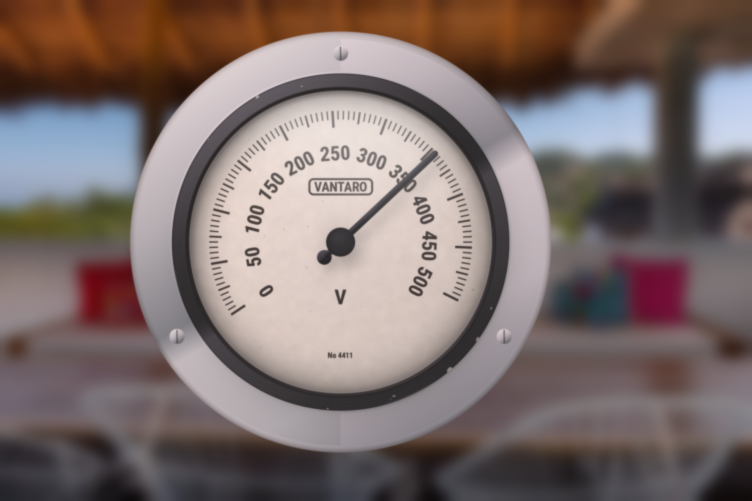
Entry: 355 (V)
